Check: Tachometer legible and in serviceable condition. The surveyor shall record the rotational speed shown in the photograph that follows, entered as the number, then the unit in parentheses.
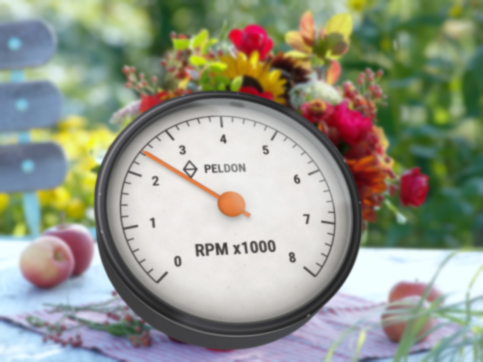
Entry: 2400 (rpm)
